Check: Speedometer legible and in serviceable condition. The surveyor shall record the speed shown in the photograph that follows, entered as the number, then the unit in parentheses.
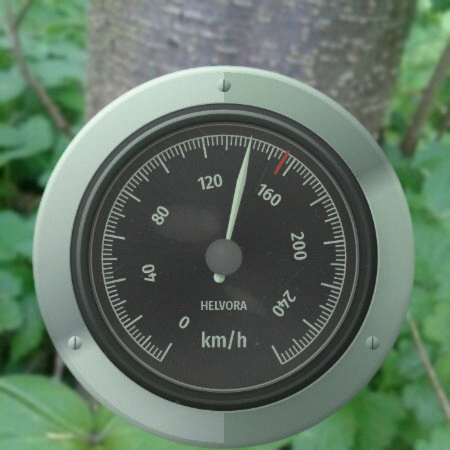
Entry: 140 (km/h)
